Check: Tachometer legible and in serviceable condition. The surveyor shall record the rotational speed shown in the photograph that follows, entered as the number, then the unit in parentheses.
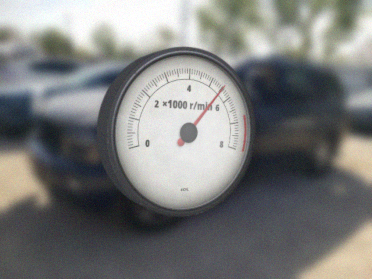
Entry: 5500 (rpm)
